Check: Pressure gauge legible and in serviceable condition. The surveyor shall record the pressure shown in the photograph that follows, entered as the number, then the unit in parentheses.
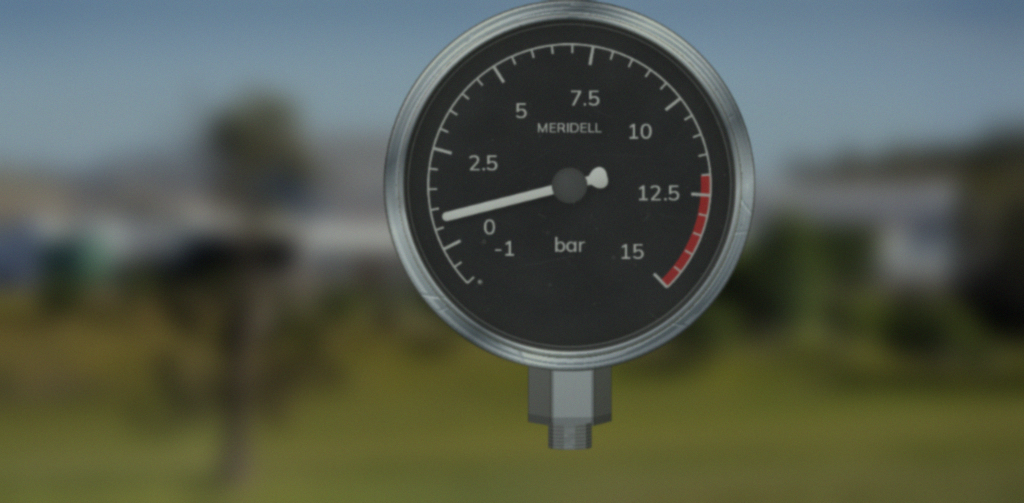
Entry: 0.75 (bar)
